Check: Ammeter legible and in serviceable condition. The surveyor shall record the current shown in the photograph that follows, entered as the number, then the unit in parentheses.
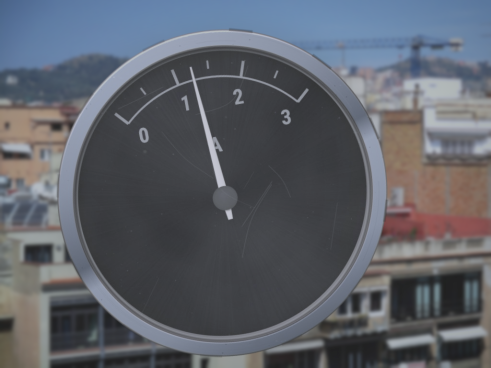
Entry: 1.25 (A)
